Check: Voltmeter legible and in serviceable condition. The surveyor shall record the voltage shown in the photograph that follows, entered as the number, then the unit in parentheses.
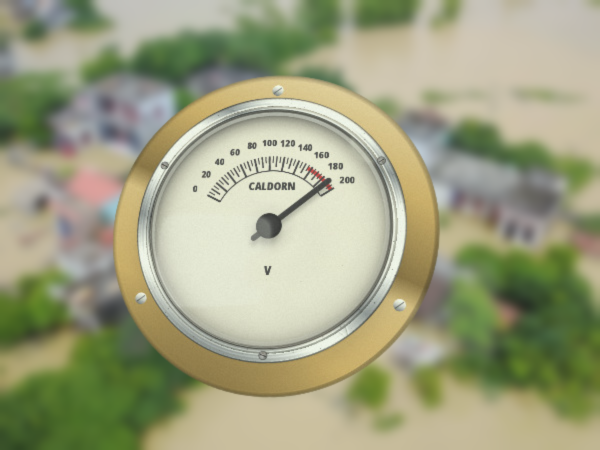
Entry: 190 (V)
